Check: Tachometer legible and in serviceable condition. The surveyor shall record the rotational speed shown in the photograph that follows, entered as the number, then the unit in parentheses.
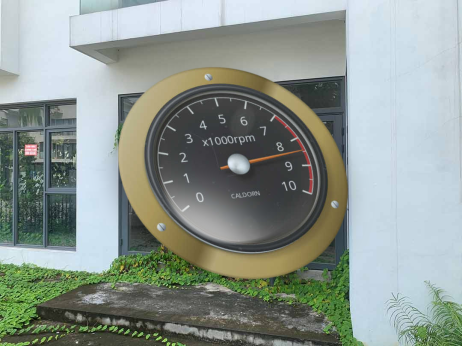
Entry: 8500 (rpm)
